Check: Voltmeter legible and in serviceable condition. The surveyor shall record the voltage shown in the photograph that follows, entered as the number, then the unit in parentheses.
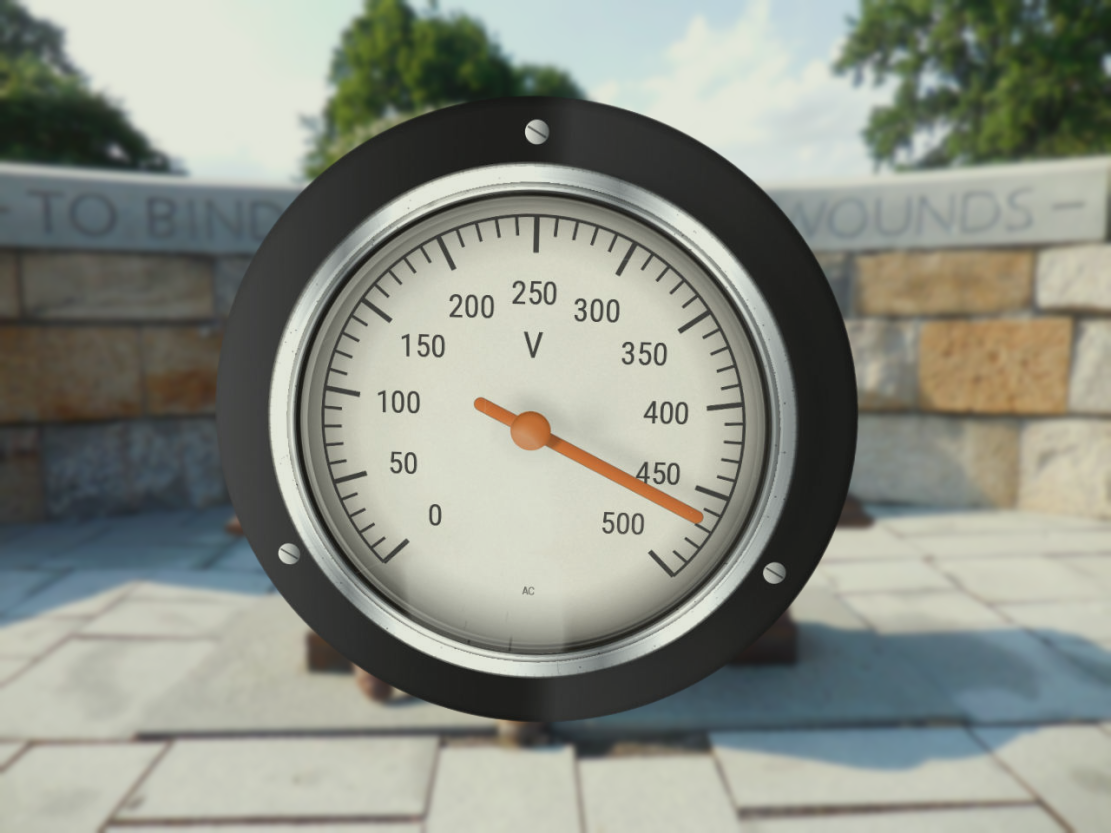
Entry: 465 (V)
